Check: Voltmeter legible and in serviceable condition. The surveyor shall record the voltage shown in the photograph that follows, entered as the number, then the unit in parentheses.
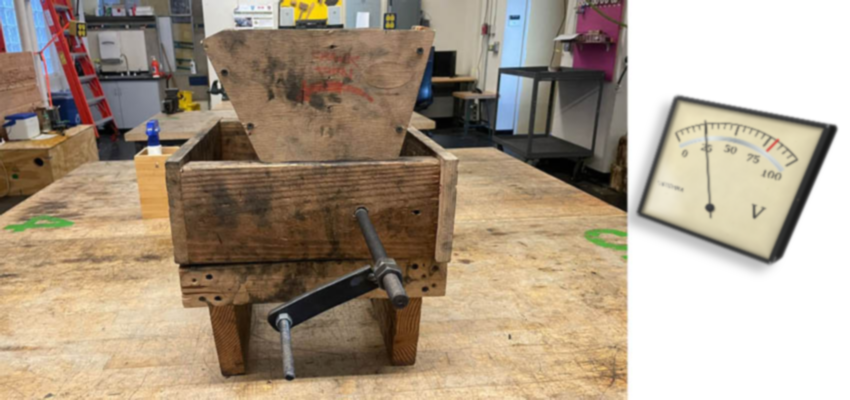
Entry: 25 (V)
